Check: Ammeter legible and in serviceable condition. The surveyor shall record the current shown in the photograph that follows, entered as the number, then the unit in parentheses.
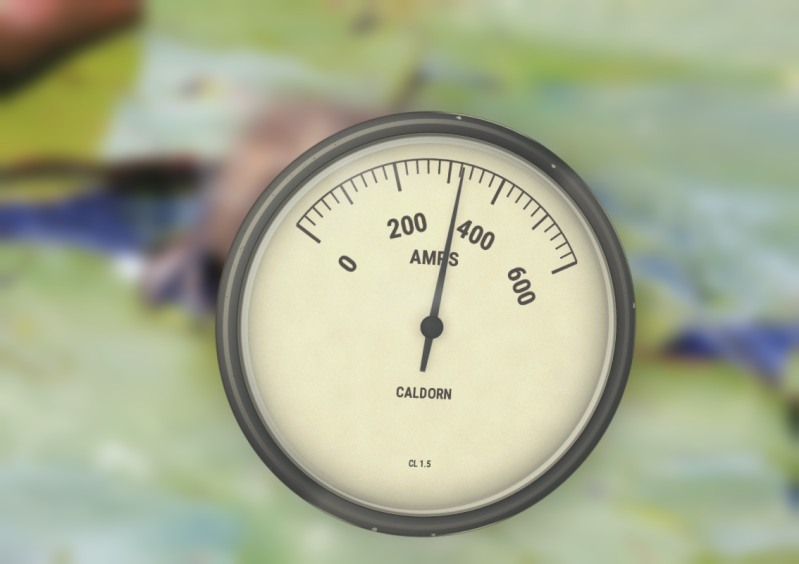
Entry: 320 (A)
